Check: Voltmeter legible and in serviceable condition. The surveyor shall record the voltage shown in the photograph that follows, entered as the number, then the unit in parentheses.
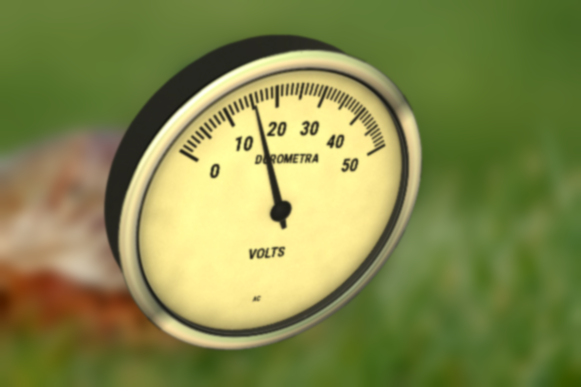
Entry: 15 (V)
